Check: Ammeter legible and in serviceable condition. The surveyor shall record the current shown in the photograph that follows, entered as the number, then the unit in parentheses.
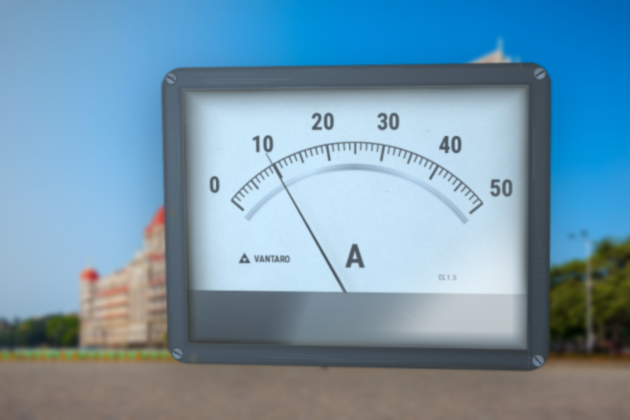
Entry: 10 (A)
